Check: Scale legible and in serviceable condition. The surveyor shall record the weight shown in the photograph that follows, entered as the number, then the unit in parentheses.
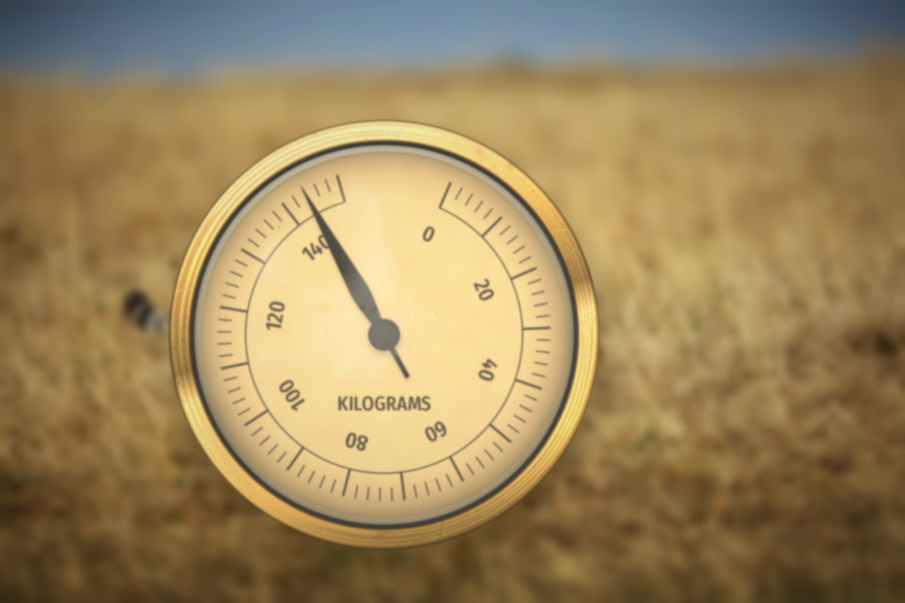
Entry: 144 (kg)
